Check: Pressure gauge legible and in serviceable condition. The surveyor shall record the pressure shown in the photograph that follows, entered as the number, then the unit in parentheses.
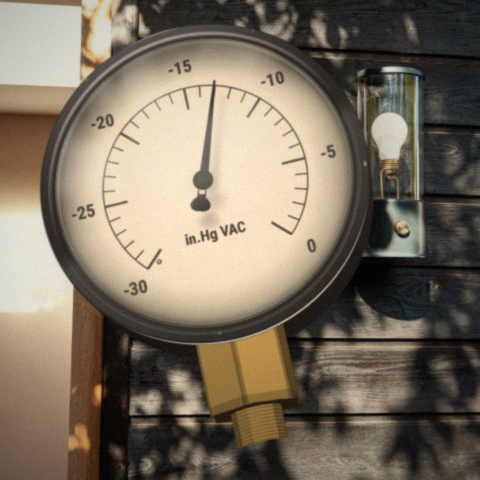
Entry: -13 (inHg)
